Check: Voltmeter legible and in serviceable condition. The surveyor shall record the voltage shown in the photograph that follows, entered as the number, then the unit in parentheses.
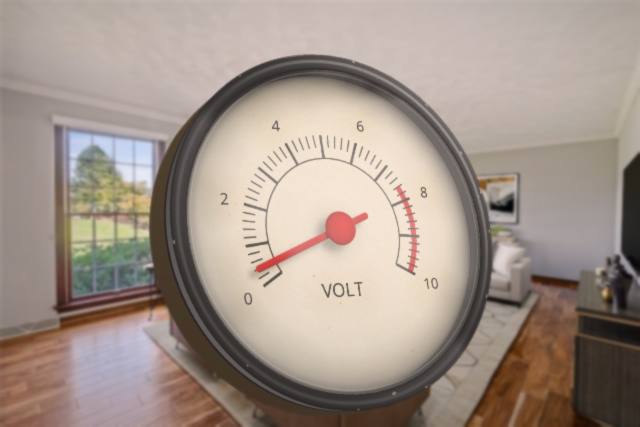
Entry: 0.4 (V)
